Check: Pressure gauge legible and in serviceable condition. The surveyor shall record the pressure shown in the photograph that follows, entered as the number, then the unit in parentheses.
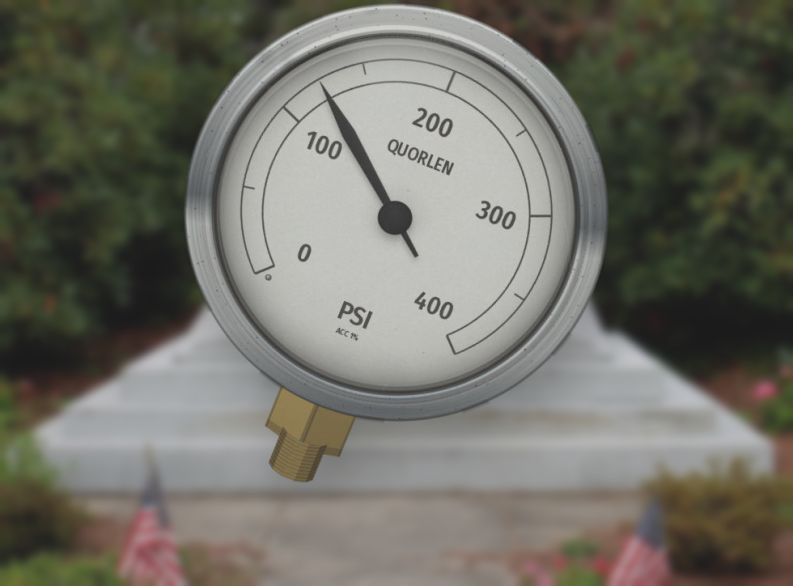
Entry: 125 (psi)
